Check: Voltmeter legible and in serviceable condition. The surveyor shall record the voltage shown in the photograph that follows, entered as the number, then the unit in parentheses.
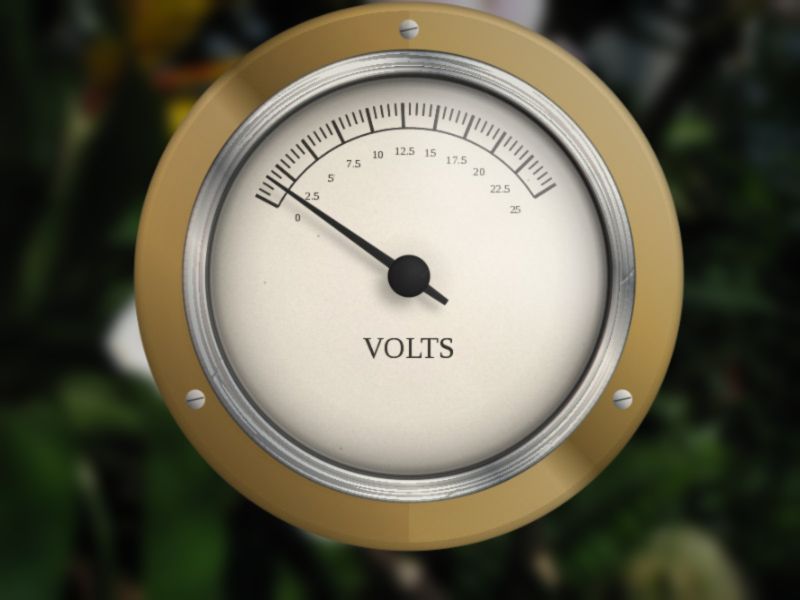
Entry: 1.5 (V)
